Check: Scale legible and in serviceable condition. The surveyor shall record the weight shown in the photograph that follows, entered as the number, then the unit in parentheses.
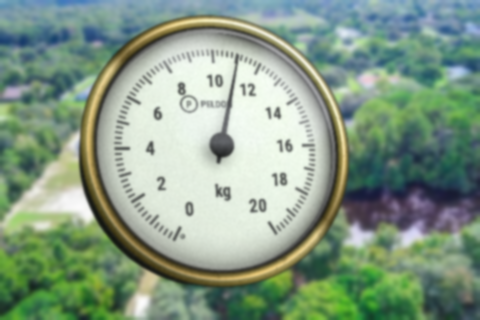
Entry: 11 (kg)
